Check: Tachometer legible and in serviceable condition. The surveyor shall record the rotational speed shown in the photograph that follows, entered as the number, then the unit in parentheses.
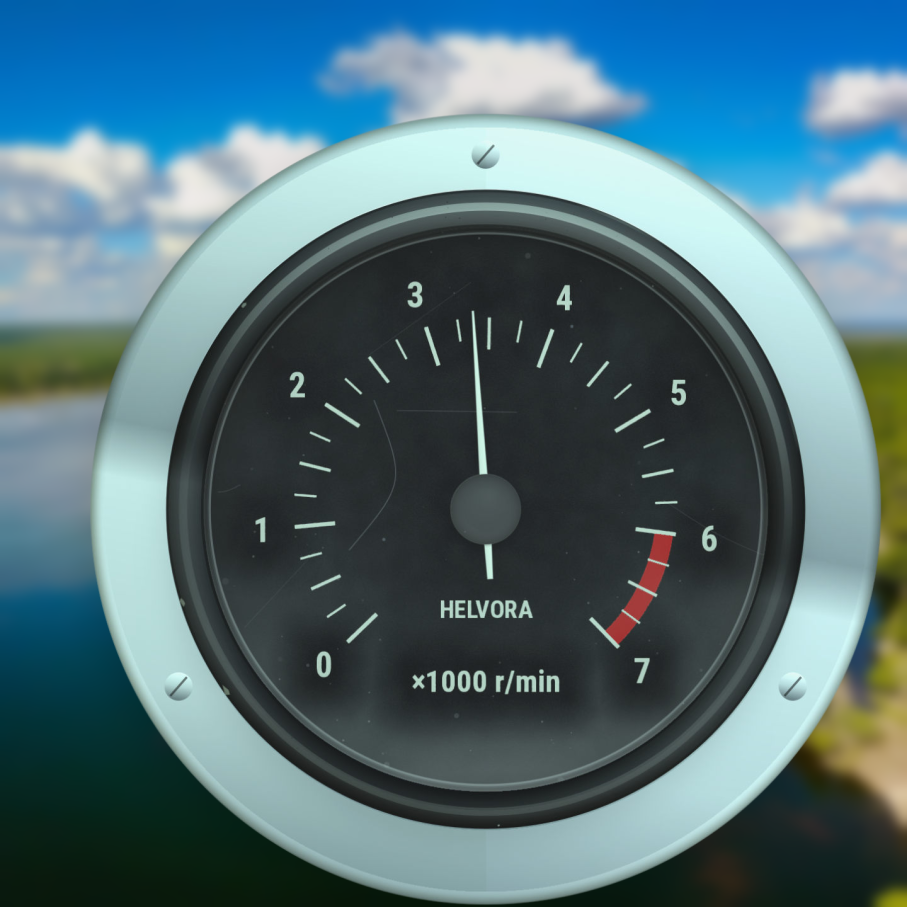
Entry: 3375 (rpm)
